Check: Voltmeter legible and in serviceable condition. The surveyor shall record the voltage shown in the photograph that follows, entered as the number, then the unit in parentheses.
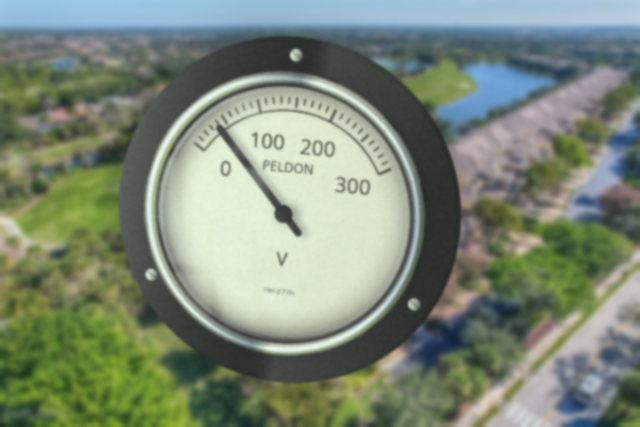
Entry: 40 (V)
